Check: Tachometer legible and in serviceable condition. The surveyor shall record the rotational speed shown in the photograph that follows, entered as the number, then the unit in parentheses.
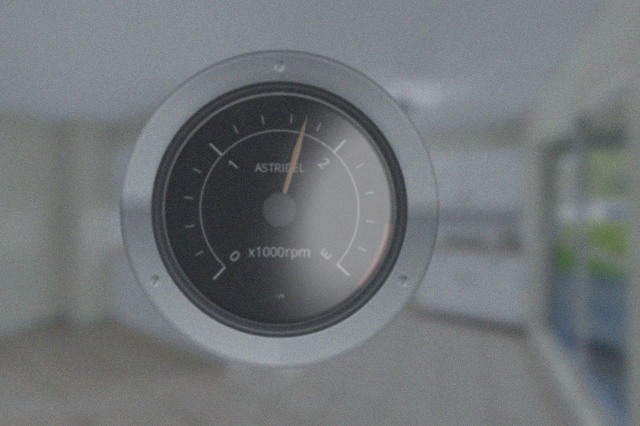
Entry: 1700 (rpm)
